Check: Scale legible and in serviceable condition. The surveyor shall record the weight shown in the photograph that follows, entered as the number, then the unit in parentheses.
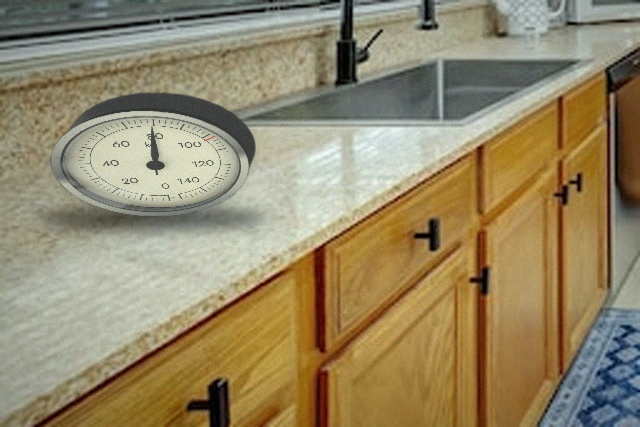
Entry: 80 (kg)
